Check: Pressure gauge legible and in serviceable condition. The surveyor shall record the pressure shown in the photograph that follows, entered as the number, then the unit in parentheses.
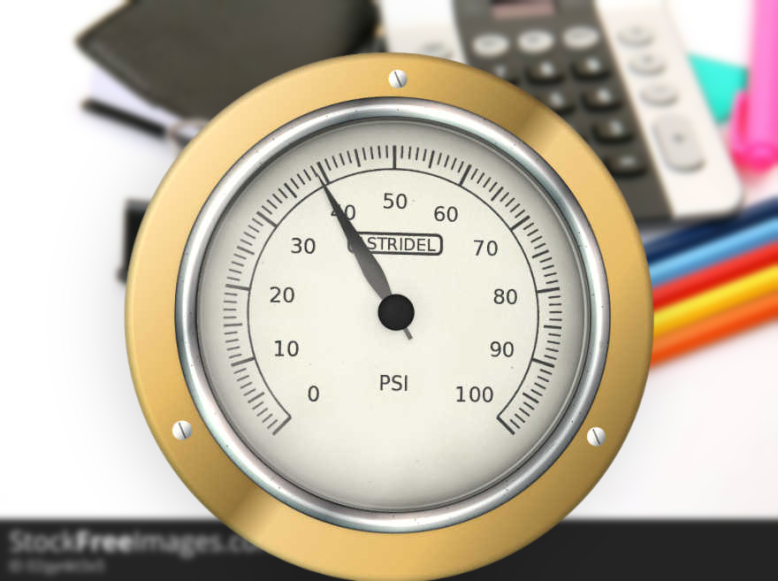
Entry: 39 (psi)
